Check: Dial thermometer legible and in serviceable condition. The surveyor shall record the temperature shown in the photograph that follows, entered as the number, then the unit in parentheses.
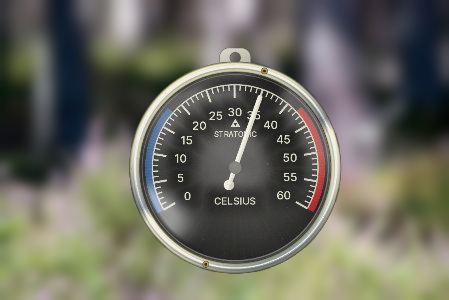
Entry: 35 (°C)
